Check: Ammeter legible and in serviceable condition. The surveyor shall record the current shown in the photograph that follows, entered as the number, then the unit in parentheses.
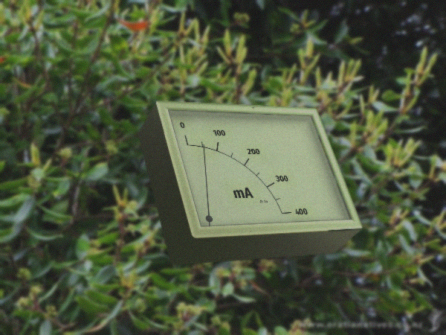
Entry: 50 (mA)
